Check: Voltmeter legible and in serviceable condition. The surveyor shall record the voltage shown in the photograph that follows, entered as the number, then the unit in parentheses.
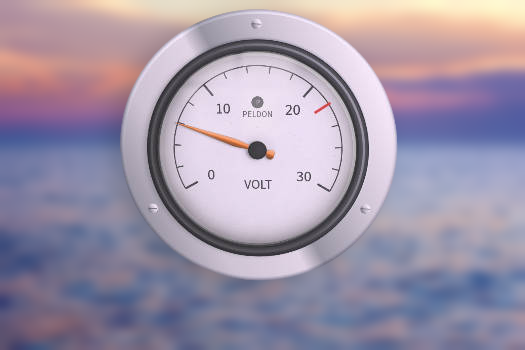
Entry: 6 (V)
